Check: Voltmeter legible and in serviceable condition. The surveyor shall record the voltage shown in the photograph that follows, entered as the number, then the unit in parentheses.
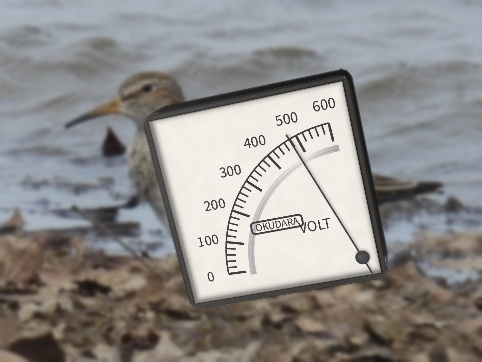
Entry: 480 (V)
